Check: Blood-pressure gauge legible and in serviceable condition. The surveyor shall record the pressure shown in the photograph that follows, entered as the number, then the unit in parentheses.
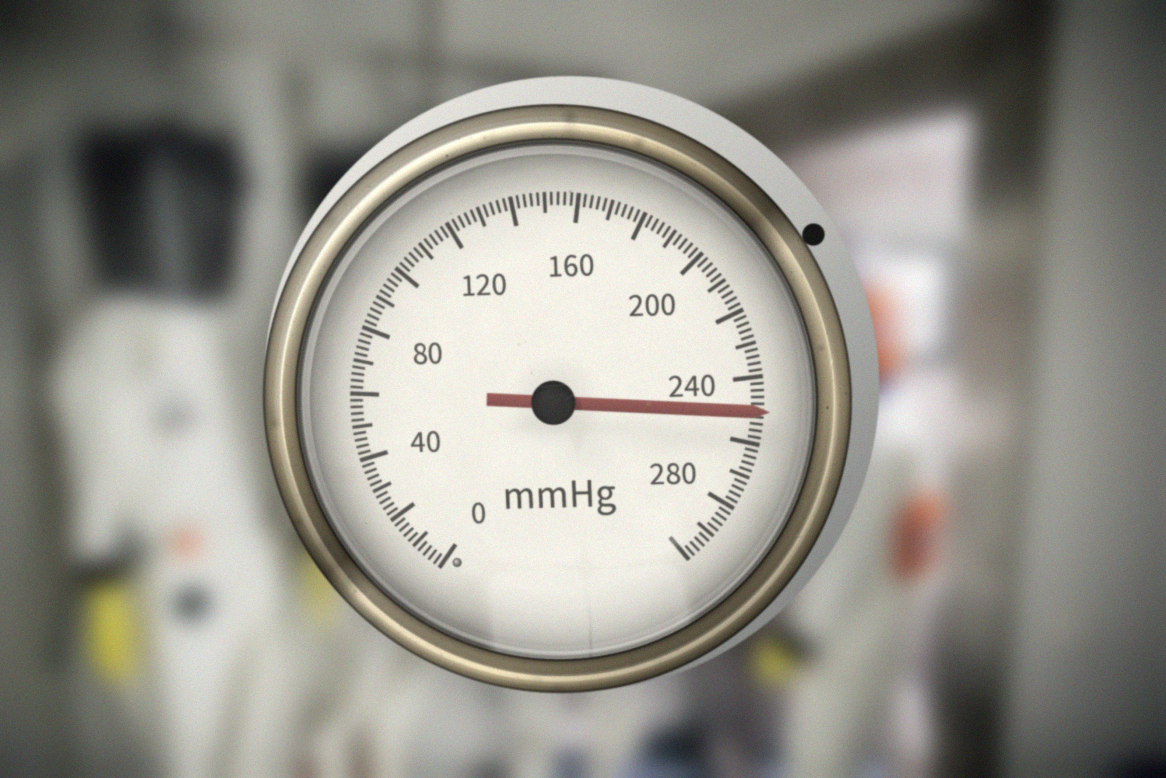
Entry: 250 (mmHg)
